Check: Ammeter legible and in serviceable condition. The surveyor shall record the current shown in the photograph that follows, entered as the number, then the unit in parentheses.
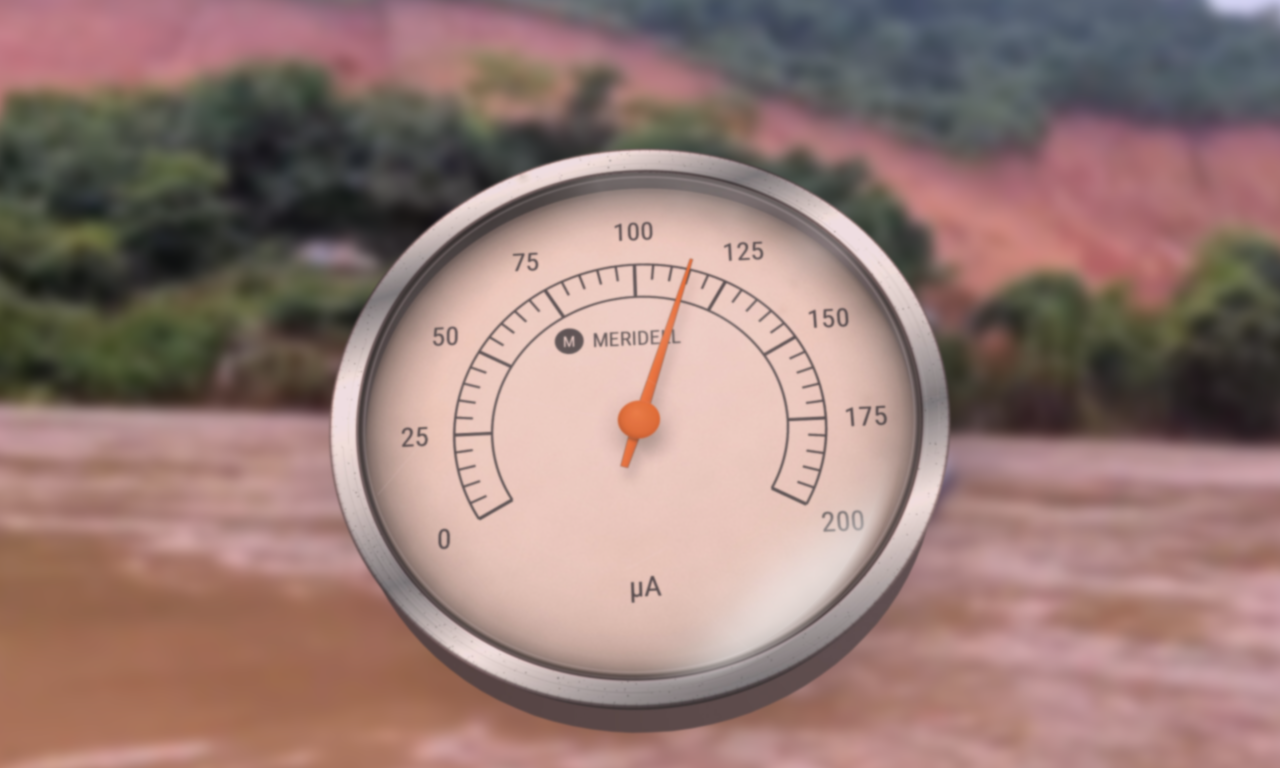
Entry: 115 (µA)
